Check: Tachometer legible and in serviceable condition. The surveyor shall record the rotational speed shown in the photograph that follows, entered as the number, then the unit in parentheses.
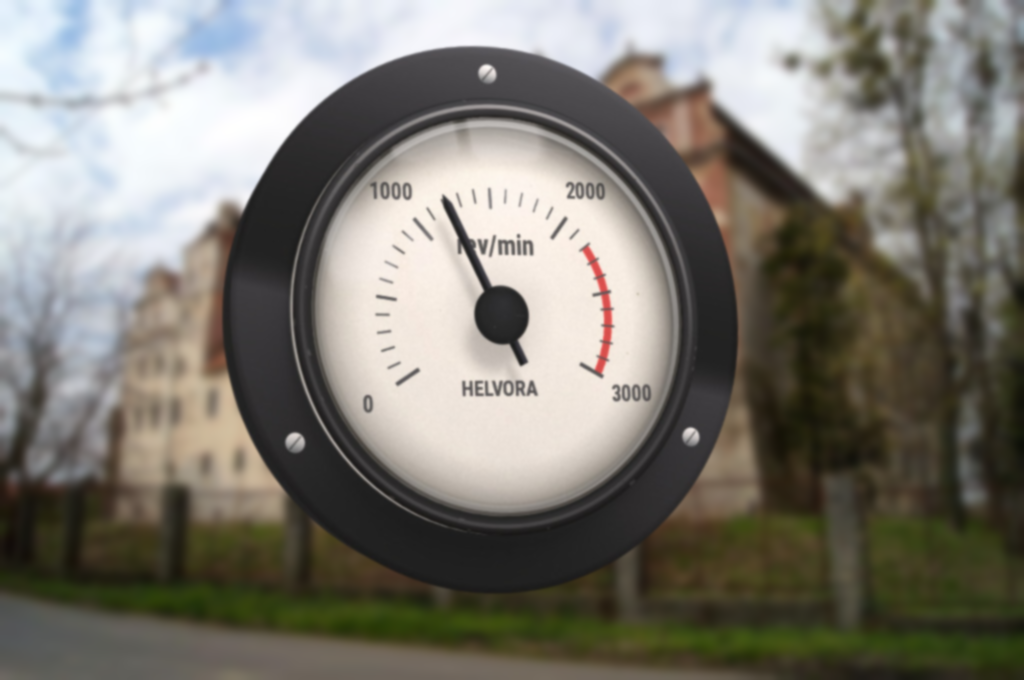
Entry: 1200 (rpm)
